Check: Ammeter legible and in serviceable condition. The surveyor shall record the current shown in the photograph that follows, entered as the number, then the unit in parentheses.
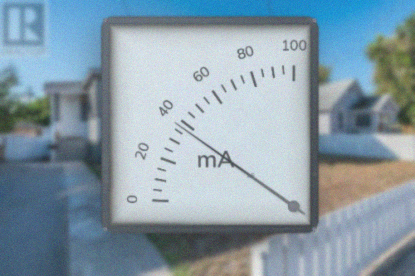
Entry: 37.5 (mA)
